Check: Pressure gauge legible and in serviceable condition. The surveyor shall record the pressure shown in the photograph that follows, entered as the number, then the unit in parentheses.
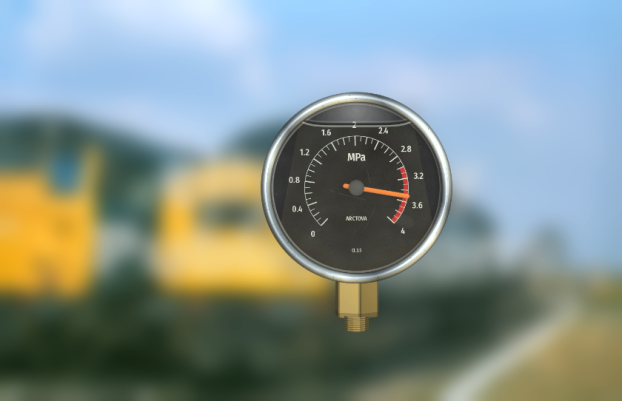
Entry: 3.5 (MPa)
